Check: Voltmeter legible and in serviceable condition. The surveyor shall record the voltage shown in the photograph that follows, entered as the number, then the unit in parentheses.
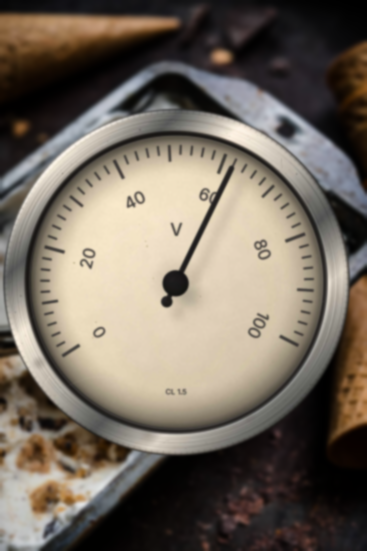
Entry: 62 (V)
